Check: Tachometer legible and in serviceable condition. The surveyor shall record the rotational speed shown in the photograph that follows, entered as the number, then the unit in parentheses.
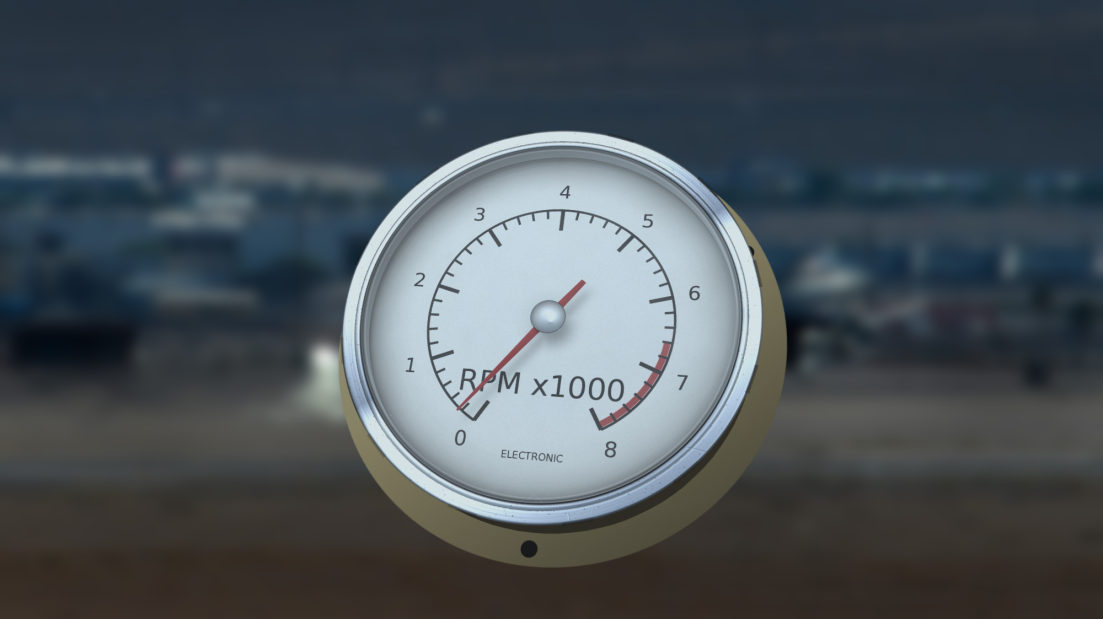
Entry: 200 (rpm)
